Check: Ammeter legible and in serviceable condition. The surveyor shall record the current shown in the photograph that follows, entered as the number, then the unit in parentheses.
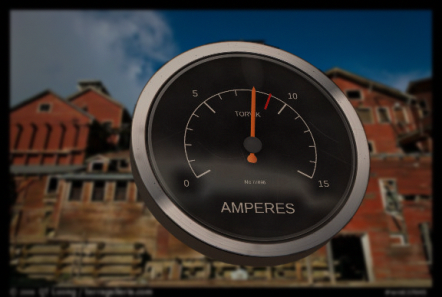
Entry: 8 (A)
